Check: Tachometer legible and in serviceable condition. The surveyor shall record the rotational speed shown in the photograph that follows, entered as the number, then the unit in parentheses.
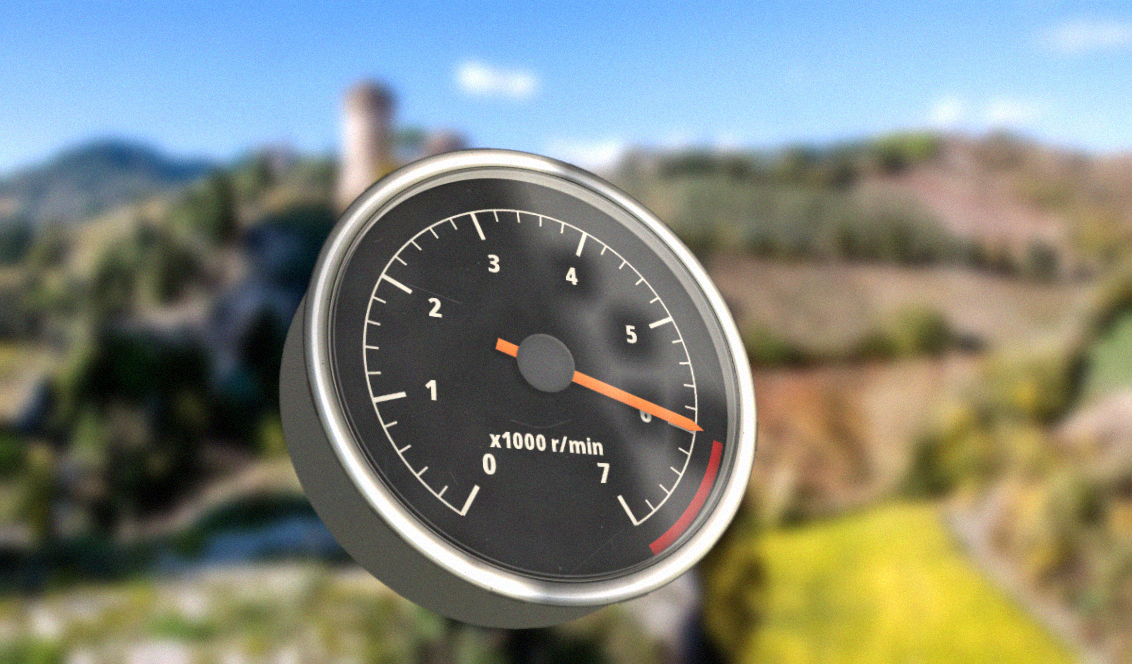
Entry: 6000 (rpm)
